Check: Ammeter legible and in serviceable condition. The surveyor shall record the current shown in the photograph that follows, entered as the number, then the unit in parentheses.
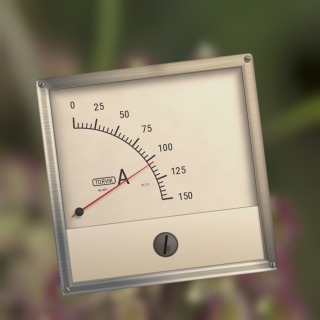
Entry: 105 (A)
